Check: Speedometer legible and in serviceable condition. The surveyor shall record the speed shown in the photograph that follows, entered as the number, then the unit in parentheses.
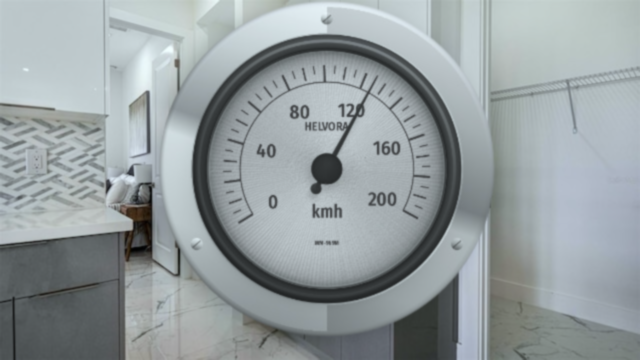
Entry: 125 (km/h)
